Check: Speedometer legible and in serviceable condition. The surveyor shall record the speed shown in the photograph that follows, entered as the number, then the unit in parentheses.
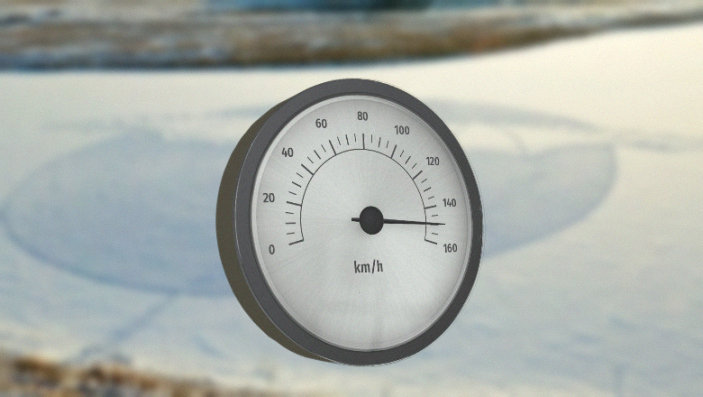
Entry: 150 (km/h)
